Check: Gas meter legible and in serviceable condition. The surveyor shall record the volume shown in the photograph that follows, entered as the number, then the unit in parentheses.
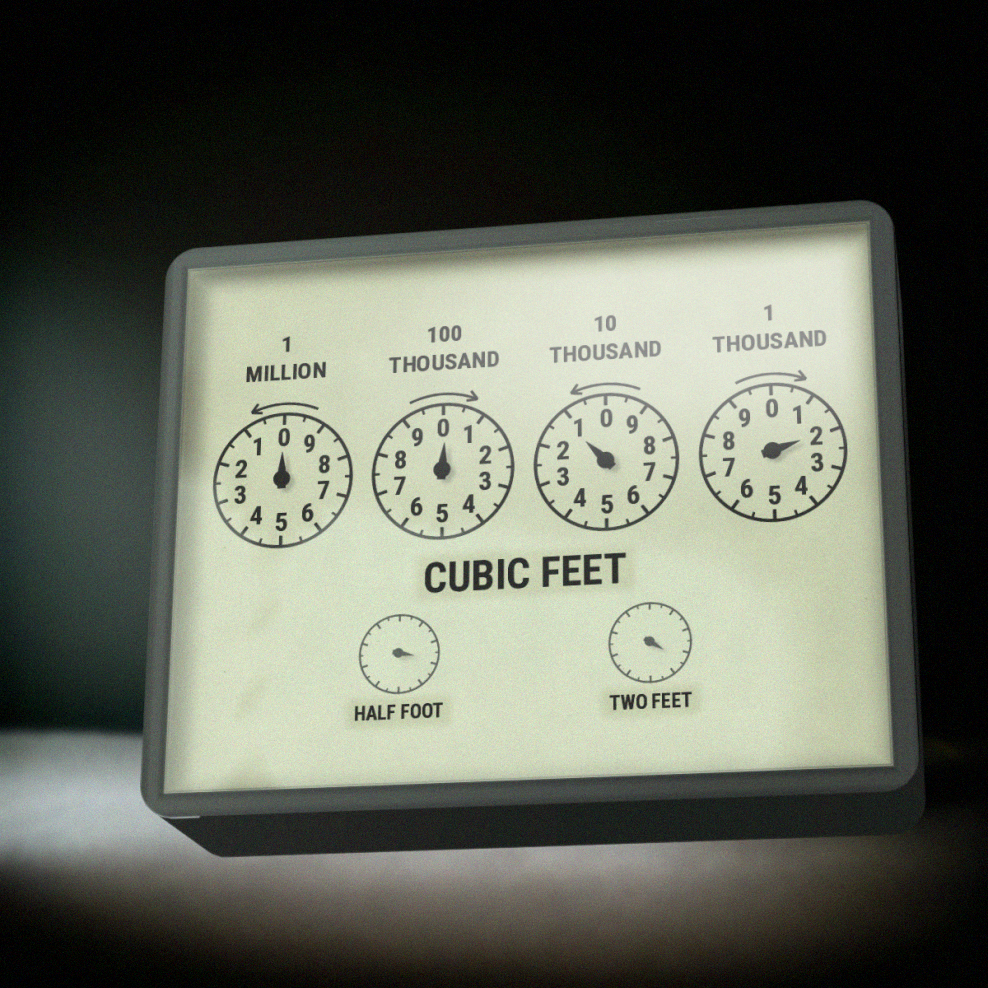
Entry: 1200 (ft³)
